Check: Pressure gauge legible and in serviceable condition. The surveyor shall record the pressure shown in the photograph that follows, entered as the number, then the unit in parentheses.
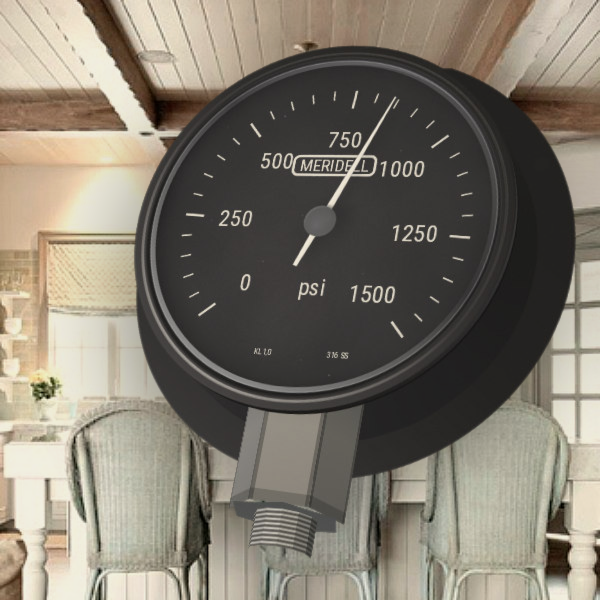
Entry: 850 (psi)
